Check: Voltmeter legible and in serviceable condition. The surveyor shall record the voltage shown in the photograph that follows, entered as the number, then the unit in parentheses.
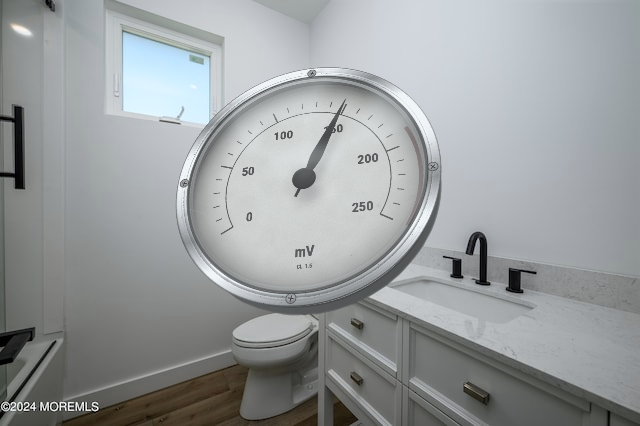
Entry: 150 (mV)
